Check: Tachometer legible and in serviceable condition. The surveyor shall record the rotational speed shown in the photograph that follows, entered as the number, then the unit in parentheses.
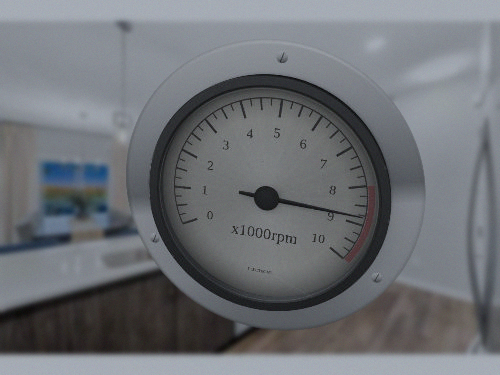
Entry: 8750 (rpm)
